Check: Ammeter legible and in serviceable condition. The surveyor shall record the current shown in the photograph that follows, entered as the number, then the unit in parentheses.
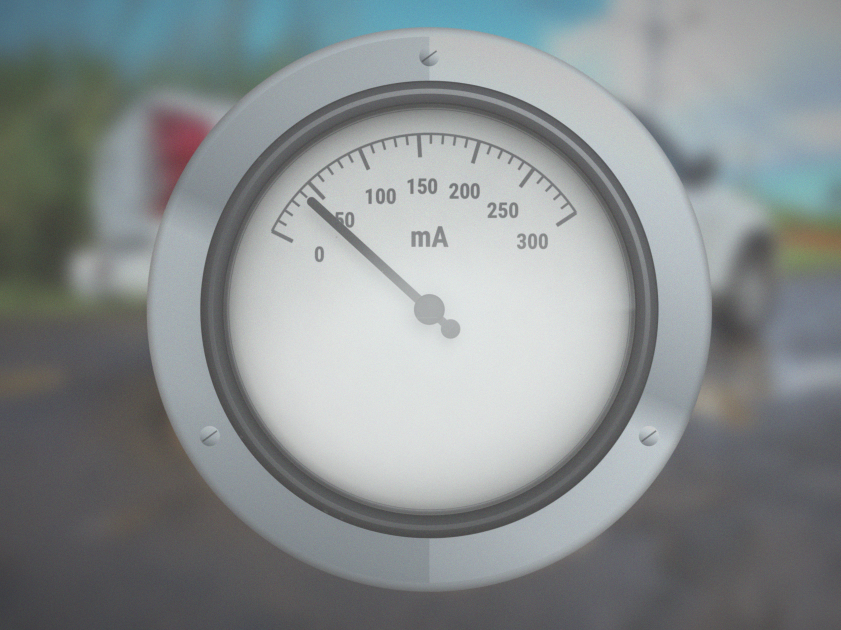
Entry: 40 (mA)
